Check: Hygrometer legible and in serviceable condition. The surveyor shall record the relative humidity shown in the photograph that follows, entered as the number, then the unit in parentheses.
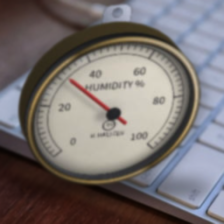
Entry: 32 (%)
